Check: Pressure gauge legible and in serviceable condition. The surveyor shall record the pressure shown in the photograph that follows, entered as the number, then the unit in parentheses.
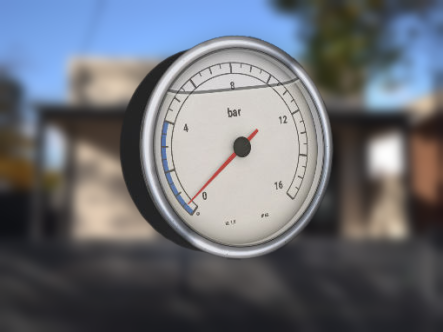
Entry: 0.5 (bar)
